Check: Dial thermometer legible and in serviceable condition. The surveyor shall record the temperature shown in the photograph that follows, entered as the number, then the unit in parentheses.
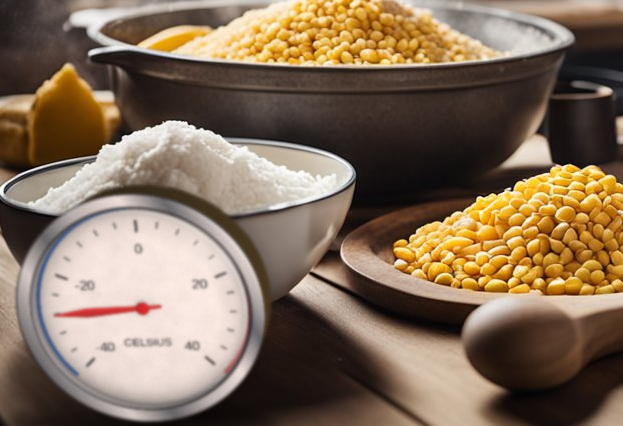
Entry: -28 (°C)
